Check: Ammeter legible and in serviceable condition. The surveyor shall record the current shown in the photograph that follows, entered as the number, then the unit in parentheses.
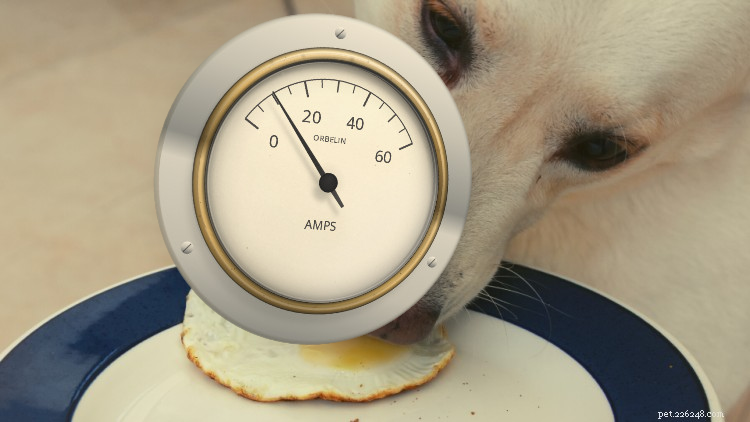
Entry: 10 (A)
